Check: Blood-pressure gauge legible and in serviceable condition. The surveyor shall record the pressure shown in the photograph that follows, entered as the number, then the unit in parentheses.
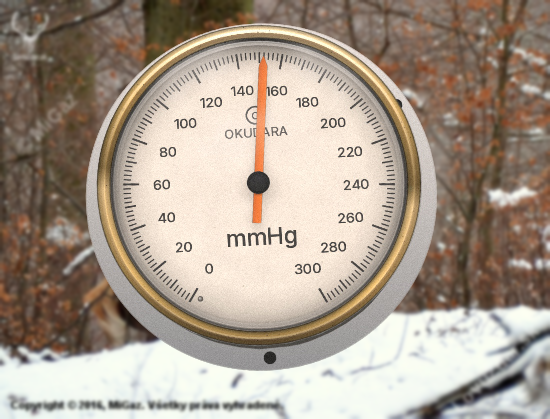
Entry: 152 (mmHg)
